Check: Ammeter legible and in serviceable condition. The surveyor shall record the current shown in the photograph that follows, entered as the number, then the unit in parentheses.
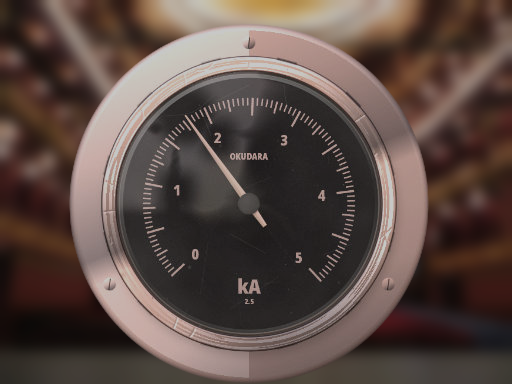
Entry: 1.8 (kA)
